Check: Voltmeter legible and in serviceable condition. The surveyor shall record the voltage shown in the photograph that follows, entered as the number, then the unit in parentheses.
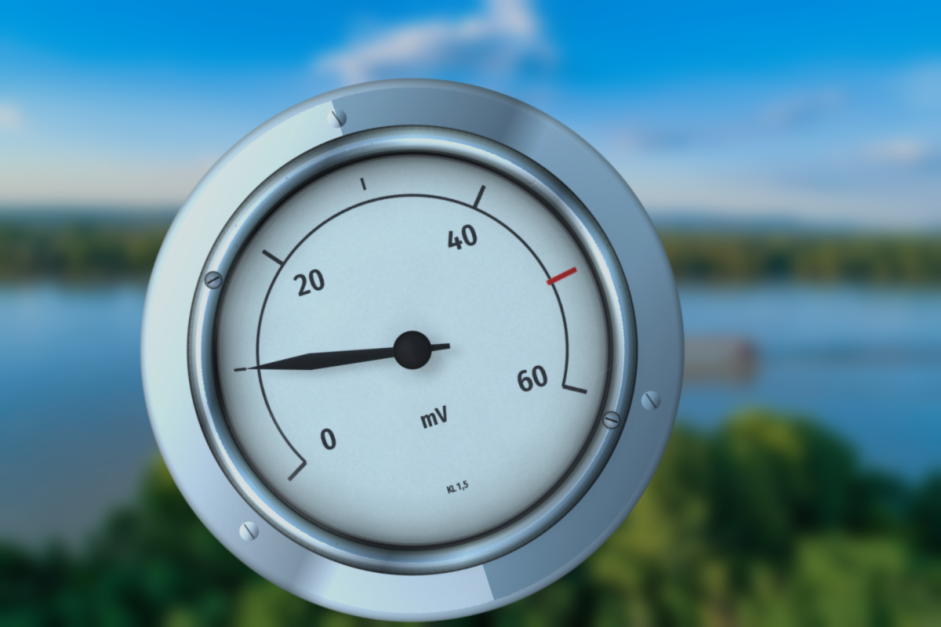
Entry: 10 (mV)
